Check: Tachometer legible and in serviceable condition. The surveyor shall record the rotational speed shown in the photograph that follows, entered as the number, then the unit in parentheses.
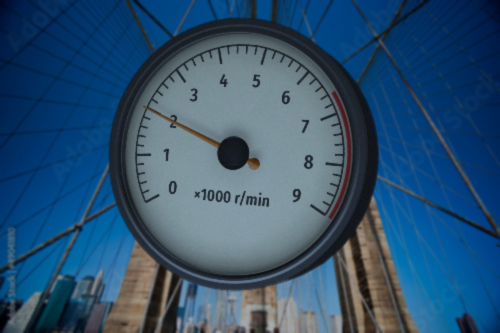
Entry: 2000 (rpm)
